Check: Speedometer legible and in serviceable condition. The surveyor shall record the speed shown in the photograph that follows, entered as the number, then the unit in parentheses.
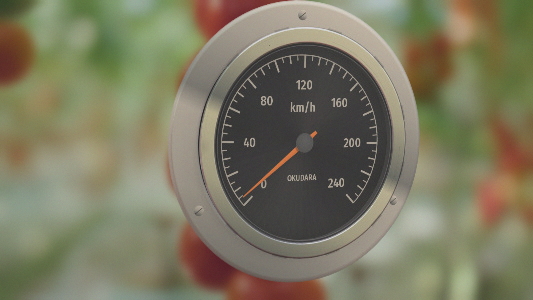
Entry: 5 (km/h)
